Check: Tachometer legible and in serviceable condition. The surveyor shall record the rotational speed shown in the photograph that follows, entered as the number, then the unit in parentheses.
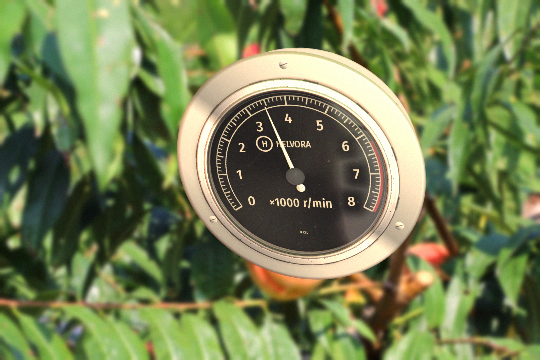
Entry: 3500 (rpm)
